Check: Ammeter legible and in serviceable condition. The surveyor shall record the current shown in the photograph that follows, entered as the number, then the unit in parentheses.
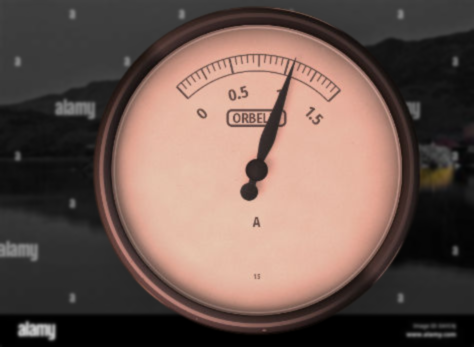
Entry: 1.05 (A)
